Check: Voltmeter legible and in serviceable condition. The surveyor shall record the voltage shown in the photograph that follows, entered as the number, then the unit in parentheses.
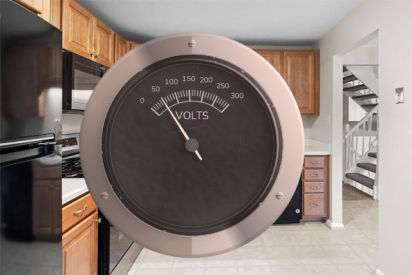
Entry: 50 (V)
